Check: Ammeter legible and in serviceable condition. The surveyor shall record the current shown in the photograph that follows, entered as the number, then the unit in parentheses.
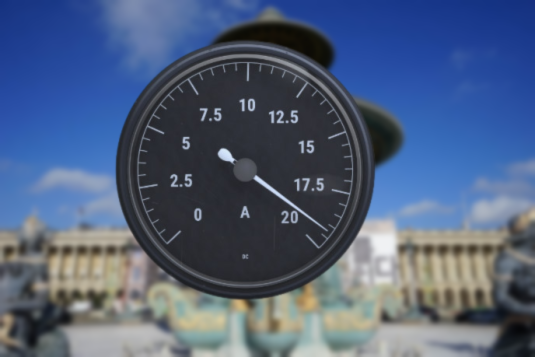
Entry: 19.25 (A)
